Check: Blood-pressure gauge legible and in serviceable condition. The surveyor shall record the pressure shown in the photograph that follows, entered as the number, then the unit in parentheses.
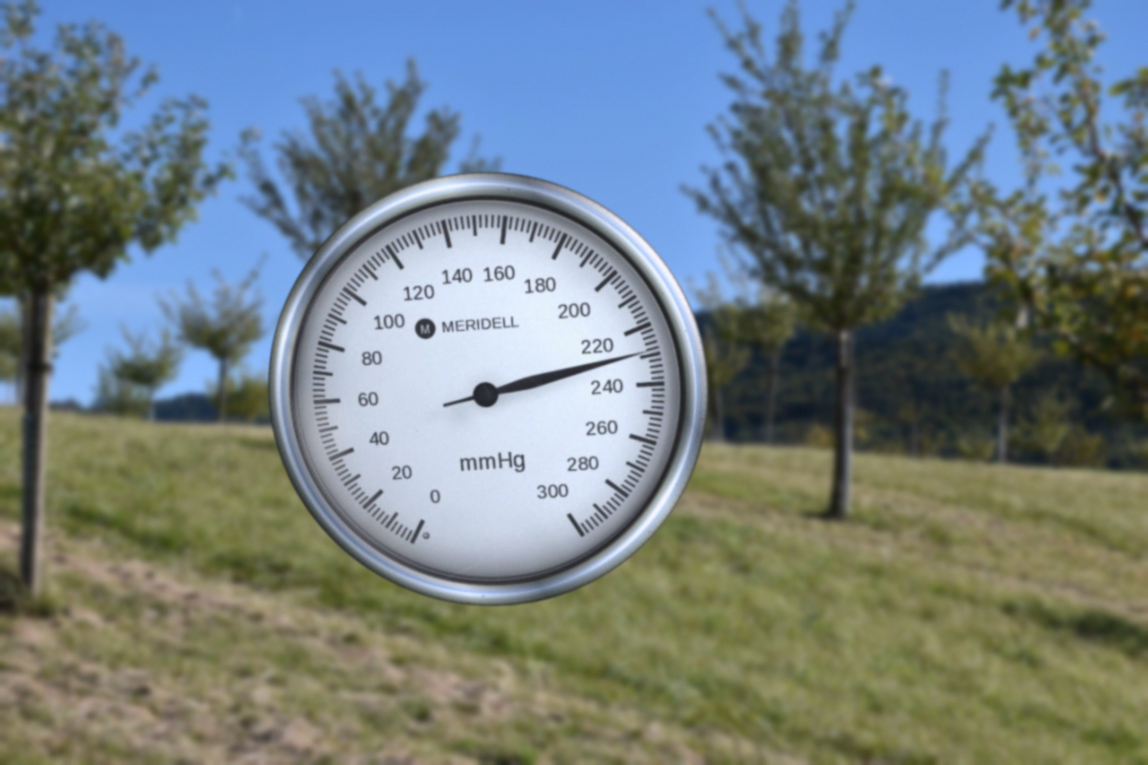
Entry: 228 (mmHg)
